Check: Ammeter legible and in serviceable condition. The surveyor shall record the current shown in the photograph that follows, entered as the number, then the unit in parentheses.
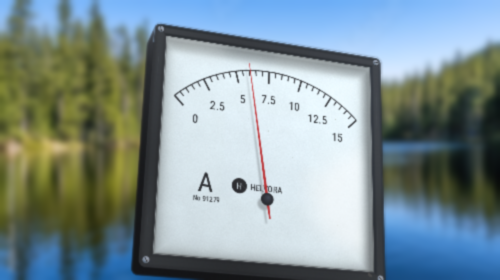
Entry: 6 (A)
